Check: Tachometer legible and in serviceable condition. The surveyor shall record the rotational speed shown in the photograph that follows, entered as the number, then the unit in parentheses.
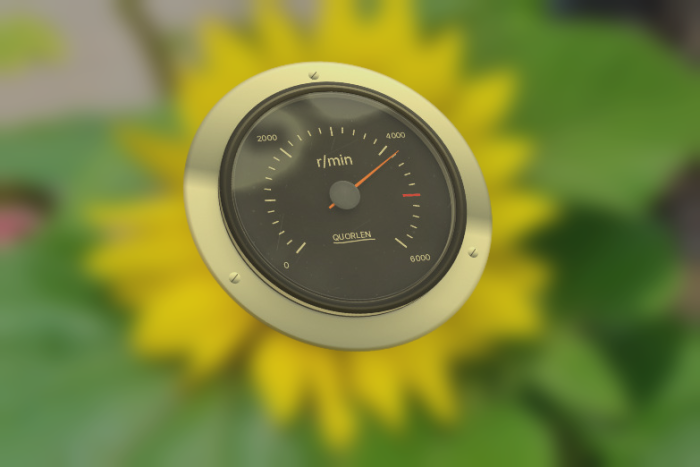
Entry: 4200 (rpm)
